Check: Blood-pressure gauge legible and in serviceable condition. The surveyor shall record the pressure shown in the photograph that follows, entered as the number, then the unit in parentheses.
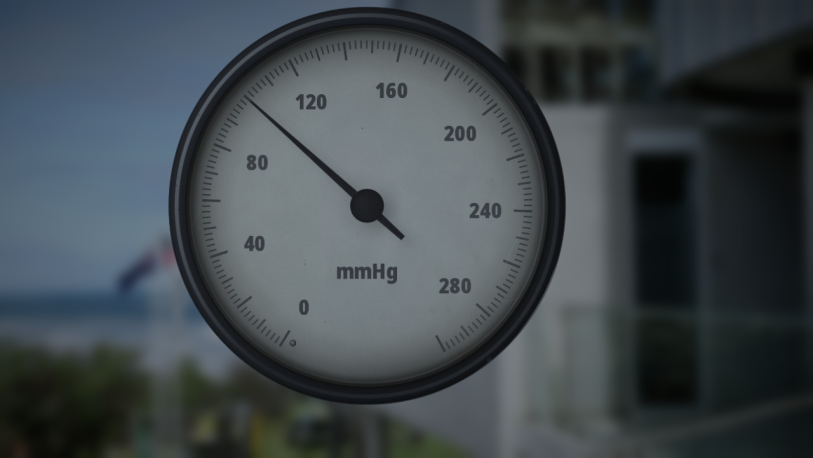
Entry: 100 (mmHg)
